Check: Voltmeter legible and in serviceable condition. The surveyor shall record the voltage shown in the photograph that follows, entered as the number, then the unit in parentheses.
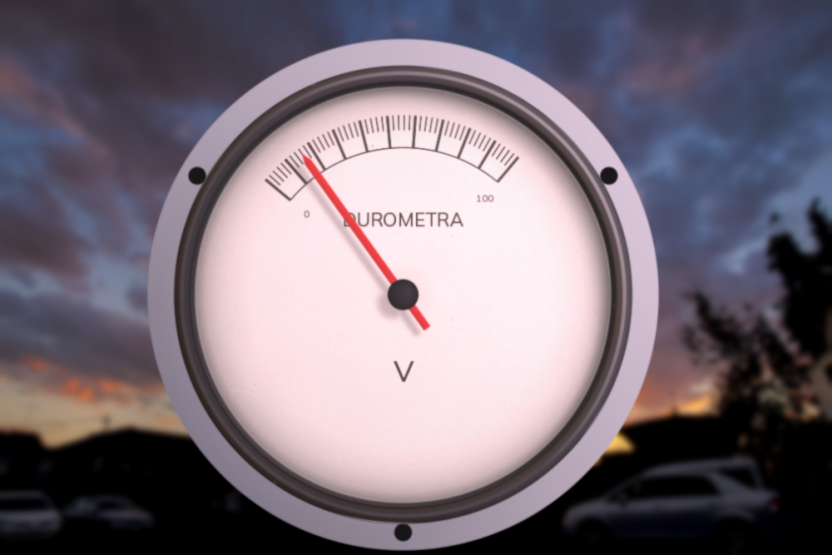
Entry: 16 (V)
